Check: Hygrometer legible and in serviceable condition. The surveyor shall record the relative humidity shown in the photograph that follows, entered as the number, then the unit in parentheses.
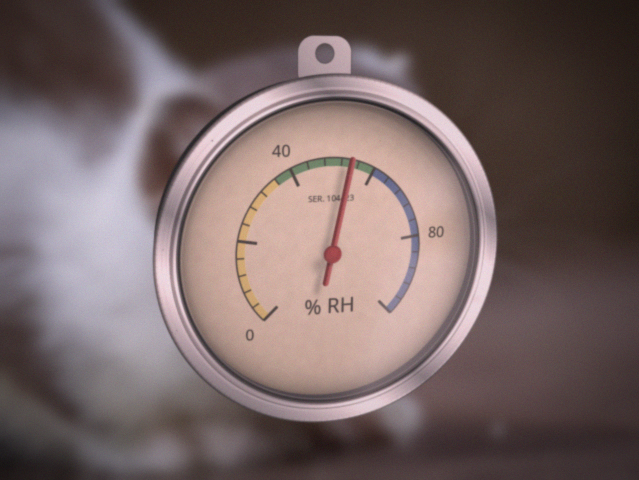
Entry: 54 (%)
